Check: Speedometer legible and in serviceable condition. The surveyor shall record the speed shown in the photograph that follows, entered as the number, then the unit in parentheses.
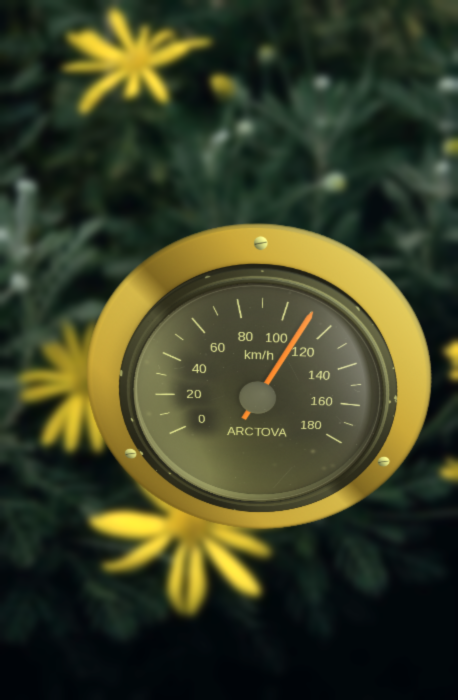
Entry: 110 (km/h)
